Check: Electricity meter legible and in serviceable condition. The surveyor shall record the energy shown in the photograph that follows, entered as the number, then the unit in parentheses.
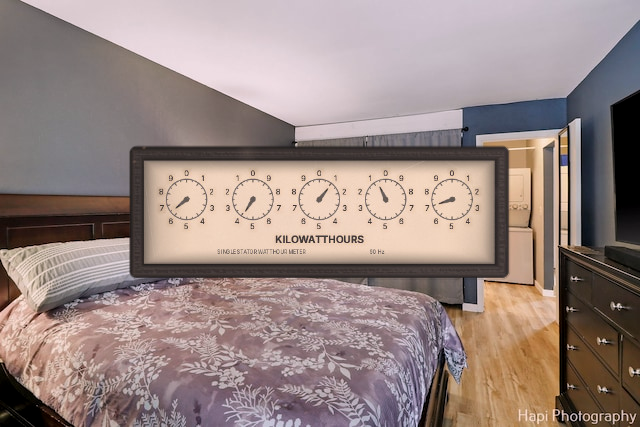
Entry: 64107 (kWh)
